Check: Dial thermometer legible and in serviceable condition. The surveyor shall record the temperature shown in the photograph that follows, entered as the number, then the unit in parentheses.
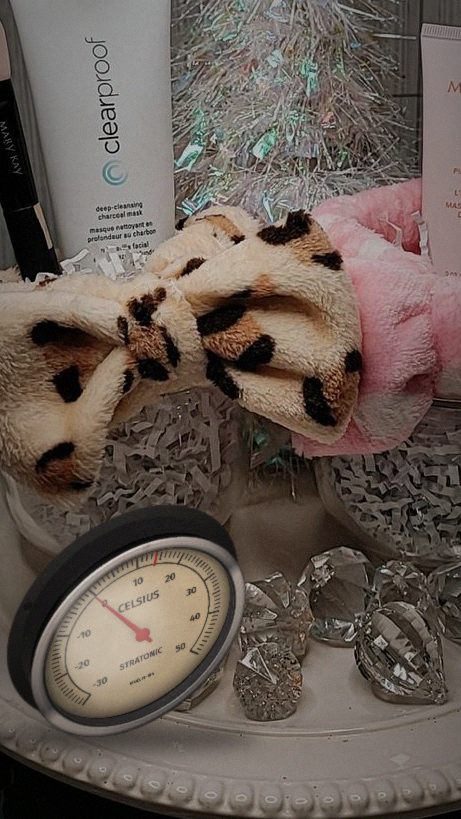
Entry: 0 (°C)
